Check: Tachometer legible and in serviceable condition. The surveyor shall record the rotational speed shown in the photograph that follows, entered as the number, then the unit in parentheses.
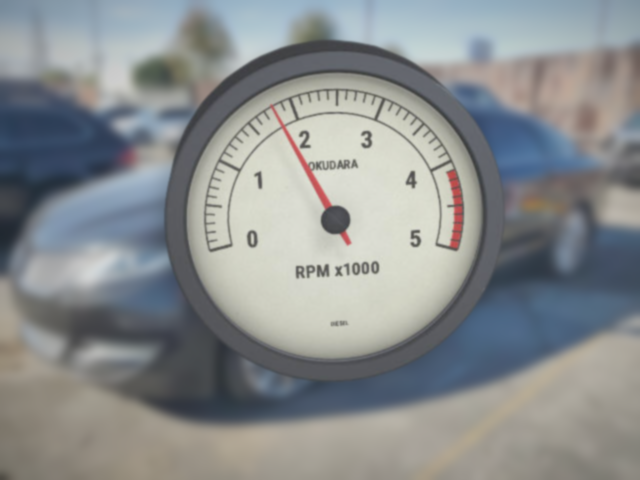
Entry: 1800 (rpm)
